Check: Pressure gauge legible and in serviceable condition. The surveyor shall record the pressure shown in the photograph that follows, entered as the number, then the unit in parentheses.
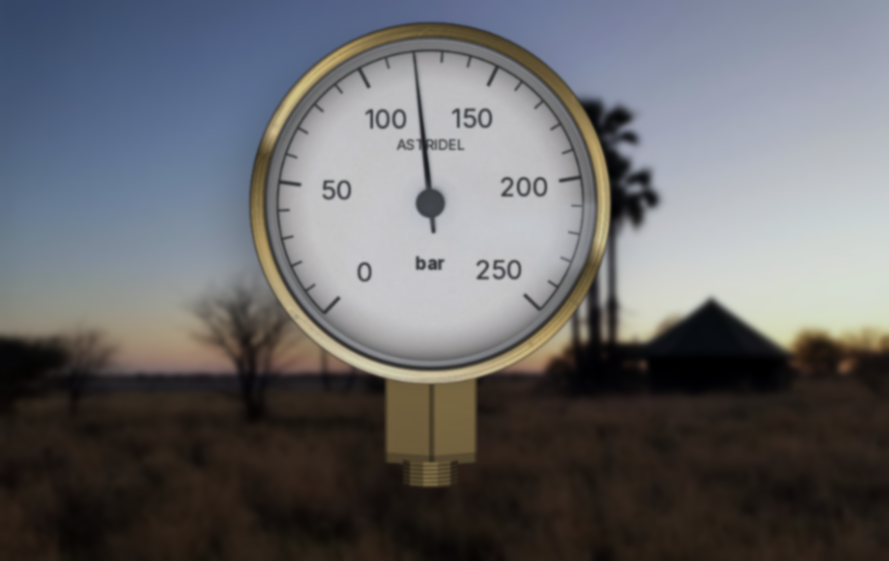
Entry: 120 (bar)
